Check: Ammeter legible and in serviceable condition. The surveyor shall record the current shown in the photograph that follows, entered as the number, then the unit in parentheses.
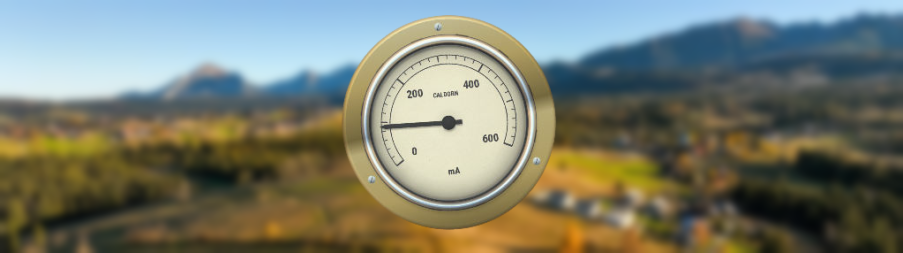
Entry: 90 (mA)
